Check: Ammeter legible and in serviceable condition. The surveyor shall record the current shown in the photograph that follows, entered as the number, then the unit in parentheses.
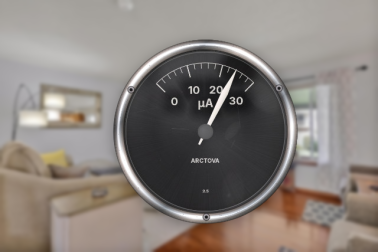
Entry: 24 (µA)
